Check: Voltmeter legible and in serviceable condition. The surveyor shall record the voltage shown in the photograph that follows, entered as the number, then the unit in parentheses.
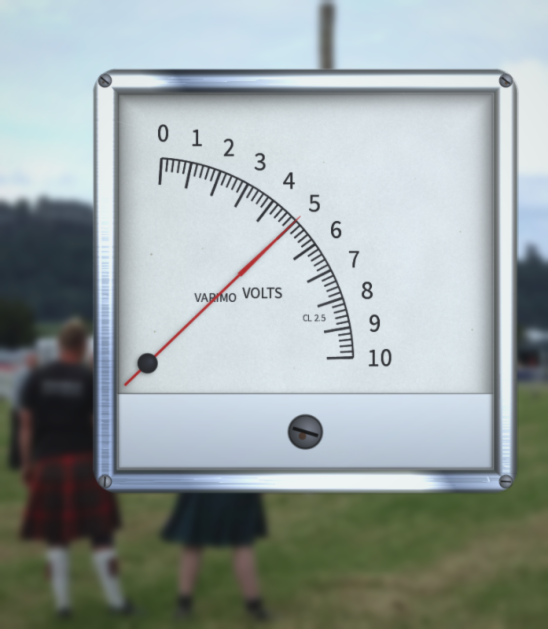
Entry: 5 (V)
